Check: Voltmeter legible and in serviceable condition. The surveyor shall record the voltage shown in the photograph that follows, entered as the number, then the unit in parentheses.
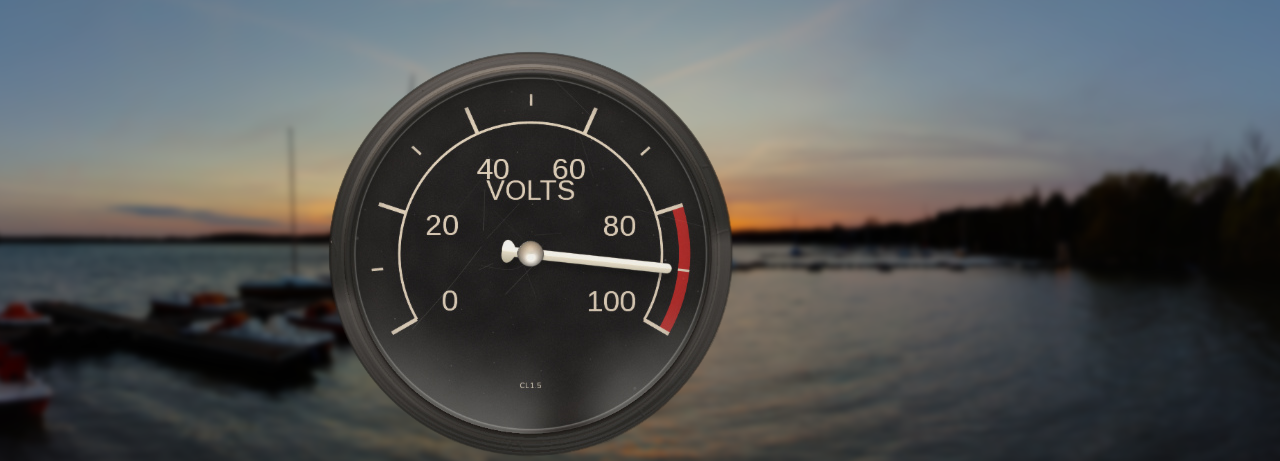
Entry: 90 (V)
